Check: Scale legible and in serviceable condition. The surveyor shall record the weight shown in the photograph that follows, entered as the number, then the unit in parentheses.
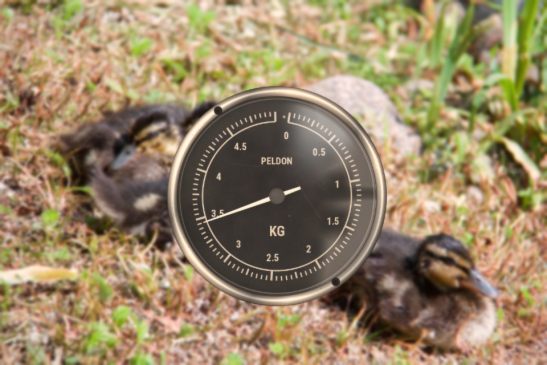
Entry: 3.45 (kg)
